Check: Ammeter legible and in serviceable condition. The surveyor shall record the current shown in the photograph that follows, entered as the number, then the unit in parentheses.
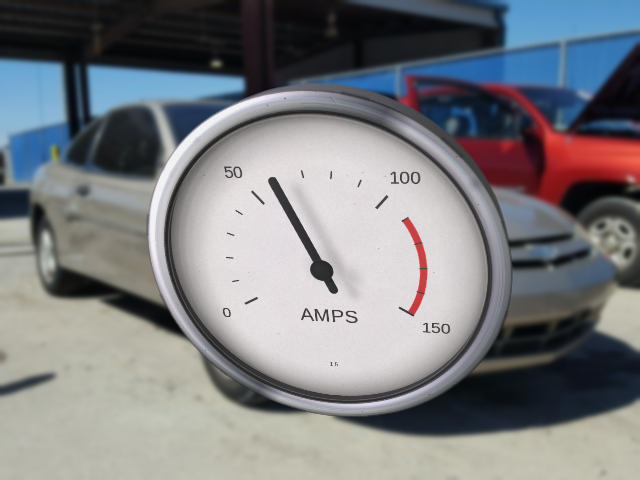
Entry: 60 (A)
